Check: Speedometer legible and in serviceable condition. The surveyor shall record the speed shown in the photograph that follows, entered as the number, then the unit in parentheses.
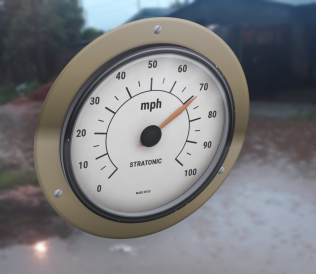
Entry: 70 (mph)
